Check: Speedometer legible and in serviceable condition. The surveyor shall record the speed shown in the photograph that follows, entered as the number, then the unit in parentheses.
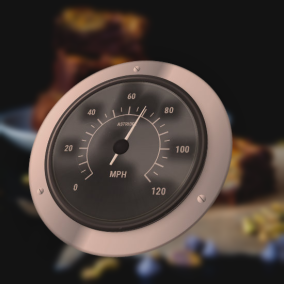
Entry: 70 (mph)
